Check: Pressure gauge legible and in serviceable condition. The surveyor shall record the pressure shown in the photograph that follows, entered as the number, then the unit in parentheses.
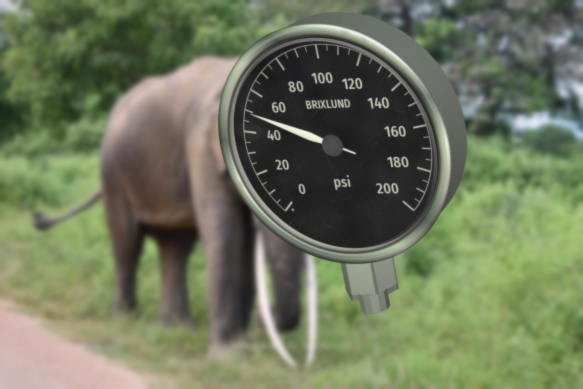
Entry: 50 (psi)
